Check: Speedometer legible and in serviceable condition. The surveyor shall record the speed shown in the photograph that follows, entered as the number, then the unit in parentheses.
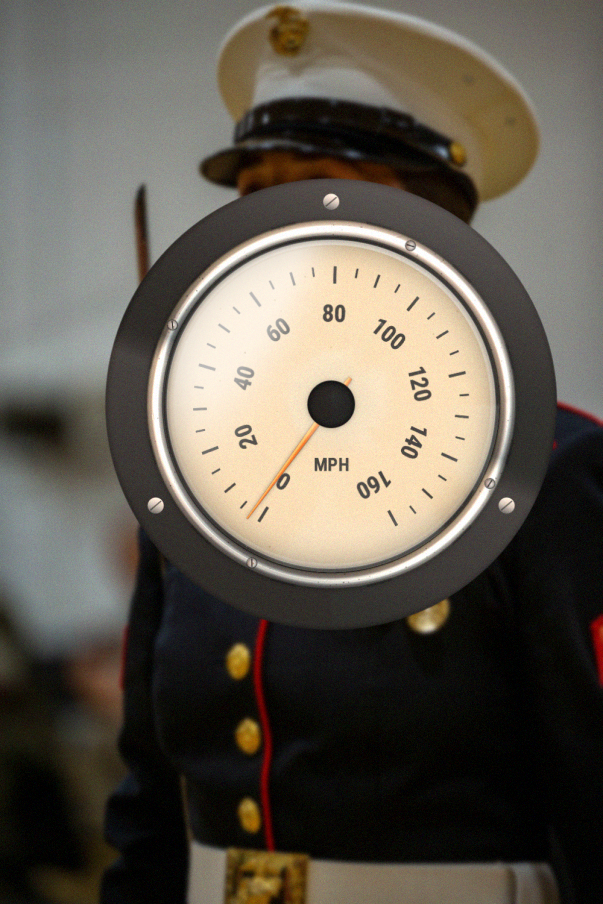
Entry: 2.5 (mph)
